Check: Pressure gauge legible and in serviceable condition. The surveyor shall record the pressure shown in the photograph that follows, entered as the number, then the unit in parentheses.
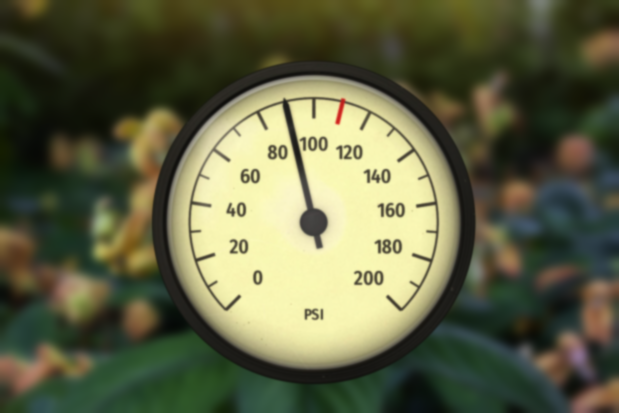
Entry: 90 (psi)
